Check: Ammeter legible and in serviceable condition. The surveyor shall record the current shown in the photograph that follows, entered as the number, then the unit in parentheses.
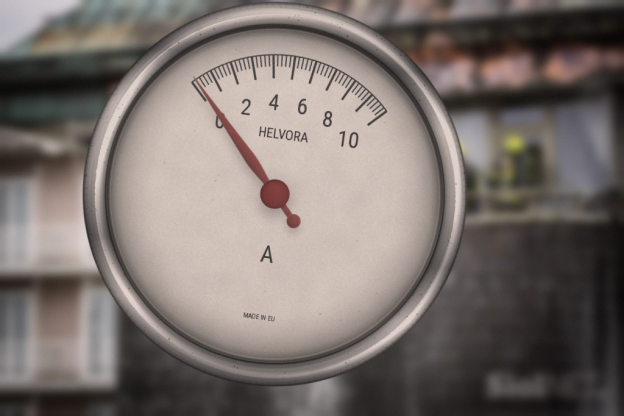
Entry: 0.2 (A)
